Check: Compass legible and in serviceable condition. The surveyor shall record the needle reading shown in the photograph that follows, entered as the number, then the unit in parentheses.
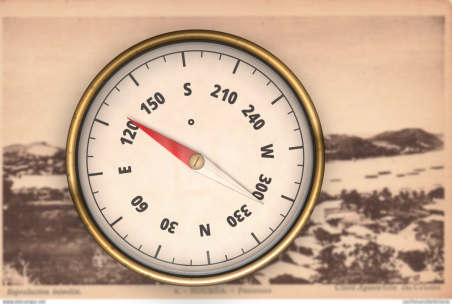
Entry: 130 (°)
